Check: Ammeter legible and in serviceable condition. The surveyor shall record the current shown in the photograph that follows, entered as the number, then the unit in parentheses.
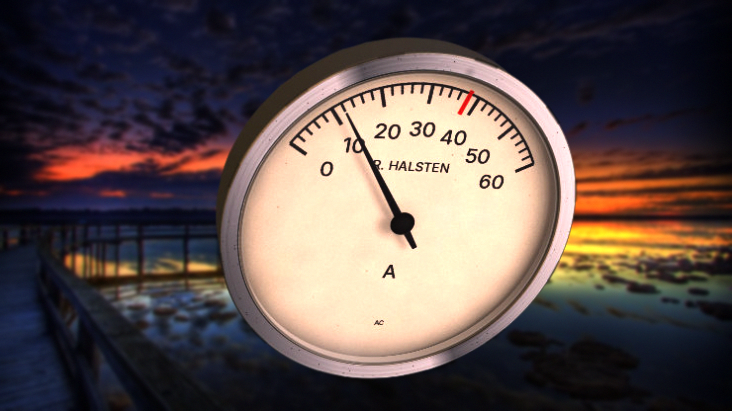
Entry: 12 (A)
